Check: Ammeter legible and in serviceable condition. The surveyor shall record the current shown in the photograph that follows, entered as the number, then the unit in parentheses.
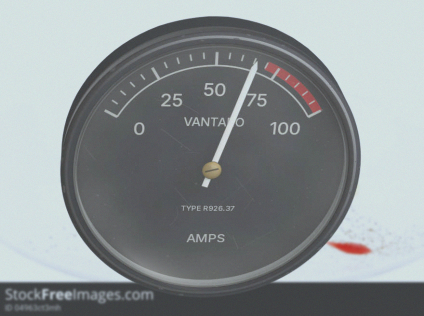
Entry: 65 (A)
